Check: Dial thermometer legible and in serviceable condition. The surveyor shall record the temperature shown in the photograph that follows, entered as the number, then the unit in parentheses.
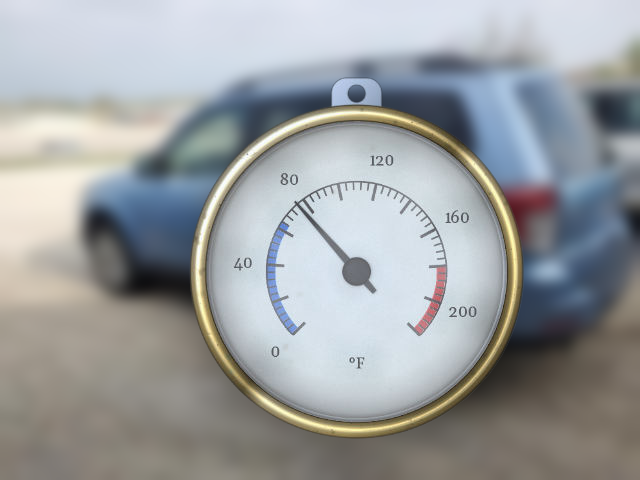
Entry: 76 (°F)
